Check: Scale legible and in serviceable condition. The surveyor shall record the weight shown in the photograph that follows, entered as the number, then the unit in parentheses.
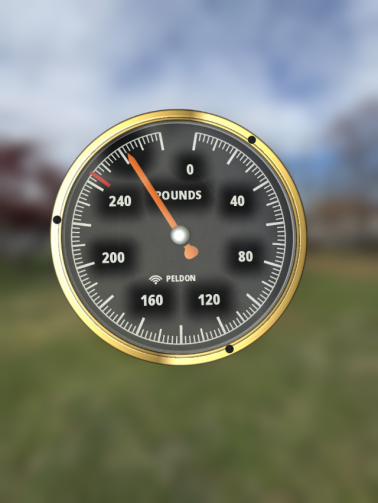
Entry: 262 (lb)
